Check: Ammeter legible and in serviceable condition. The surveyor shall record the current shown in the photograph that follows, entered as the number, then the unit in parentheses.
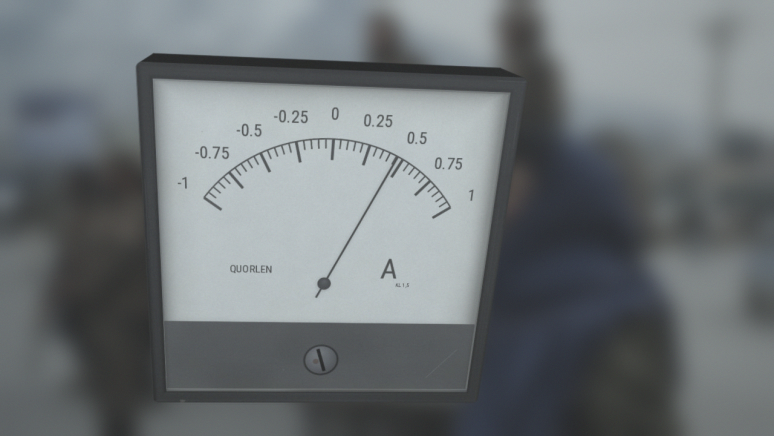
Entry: 0.45 (A)
